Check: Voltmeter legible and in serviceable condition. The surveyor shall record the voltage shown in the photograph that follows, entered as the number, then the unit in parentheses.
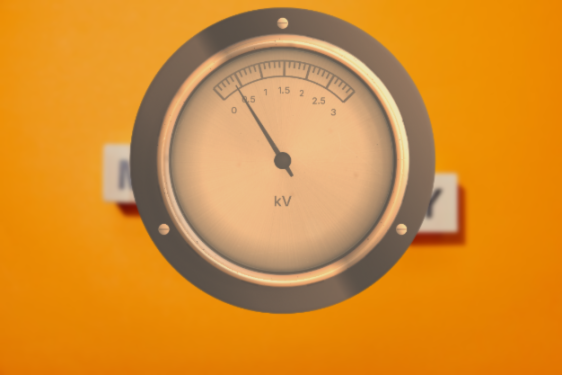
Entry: 0.4 (kV)
